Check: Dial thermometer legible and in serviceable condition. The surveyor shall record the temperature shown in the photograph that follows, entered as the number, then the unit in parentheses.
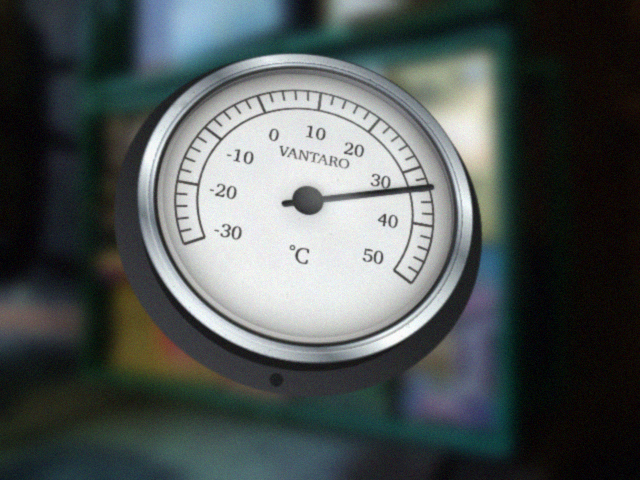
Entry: 34 (°C)
